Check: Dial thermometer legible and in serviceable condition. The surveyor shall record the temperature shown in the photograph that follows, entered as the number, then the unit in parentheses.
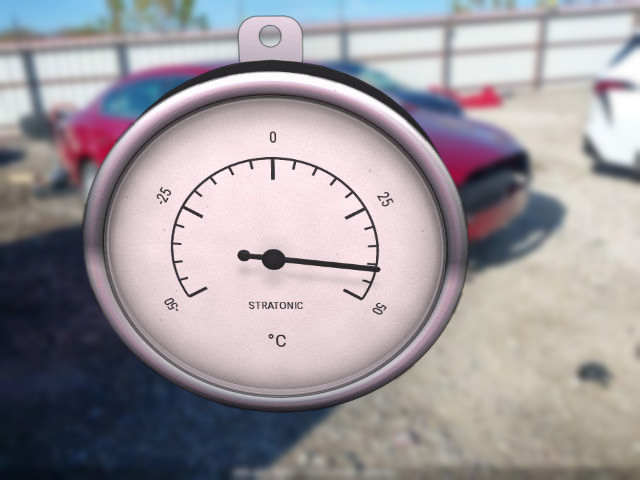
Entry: 40 (°C)
